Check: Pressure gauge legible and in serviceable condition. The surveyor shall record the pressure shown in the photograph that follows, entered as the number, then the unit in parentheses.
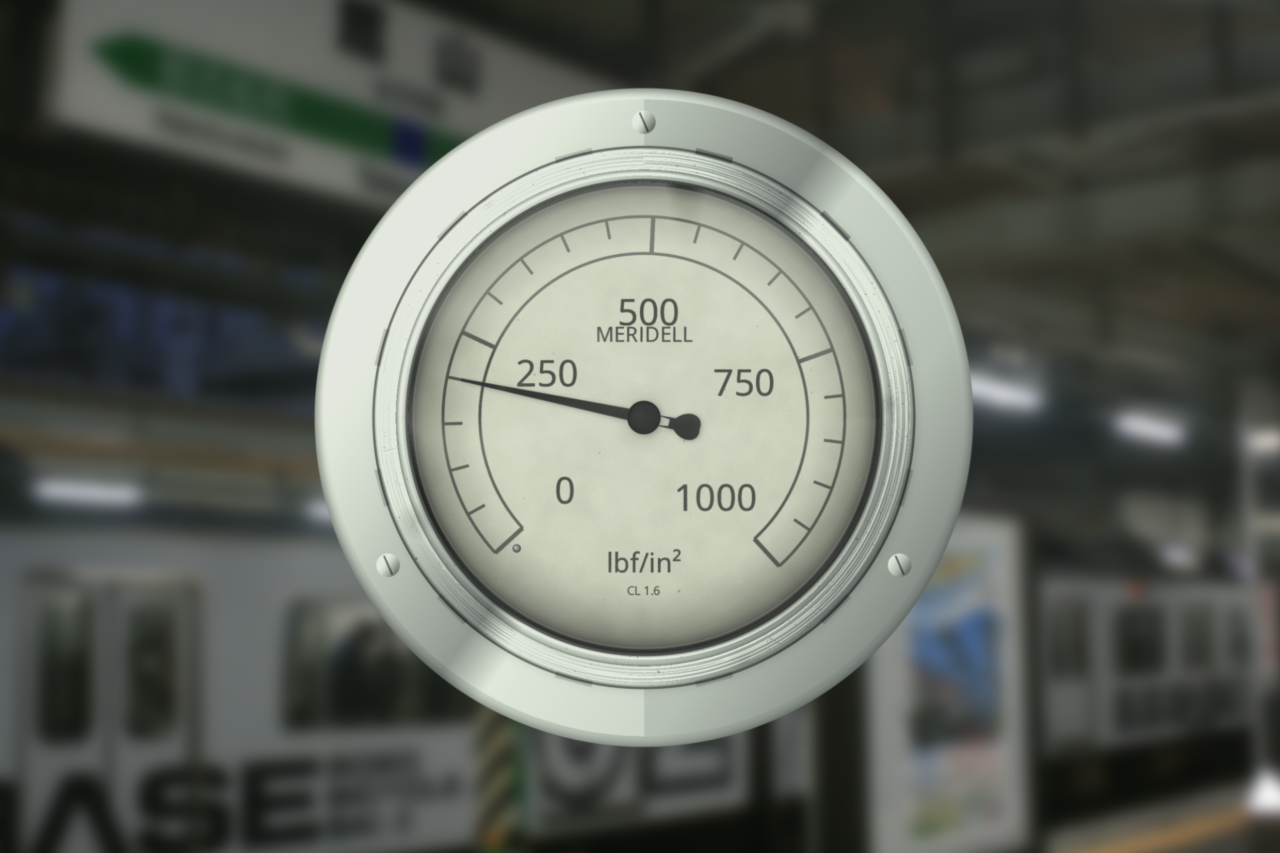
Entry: 200 (psi)
